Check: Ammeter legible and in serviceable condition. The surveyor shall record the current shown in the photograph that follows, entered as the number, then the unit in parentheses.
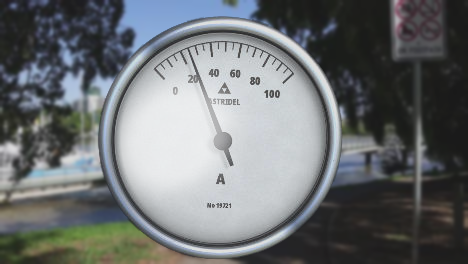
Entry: 25 (A)
